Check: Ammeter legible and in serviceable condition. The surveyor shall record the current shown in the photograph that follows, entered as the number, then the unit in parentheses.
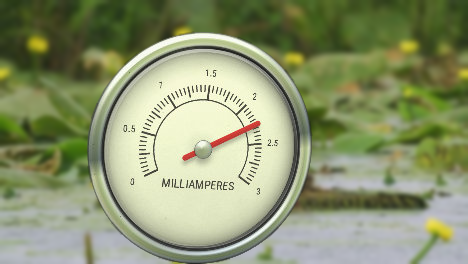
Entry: 2.25 (mA)
